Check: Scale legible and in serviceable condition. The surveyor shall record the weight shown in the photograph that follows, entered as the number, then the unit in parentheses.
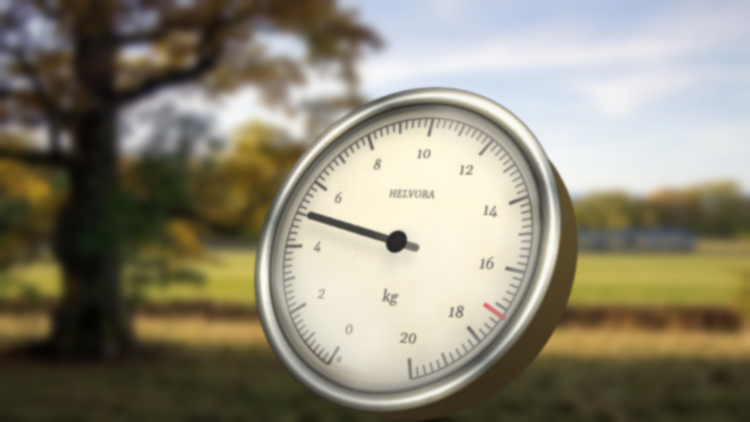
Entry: 5 (kg)
